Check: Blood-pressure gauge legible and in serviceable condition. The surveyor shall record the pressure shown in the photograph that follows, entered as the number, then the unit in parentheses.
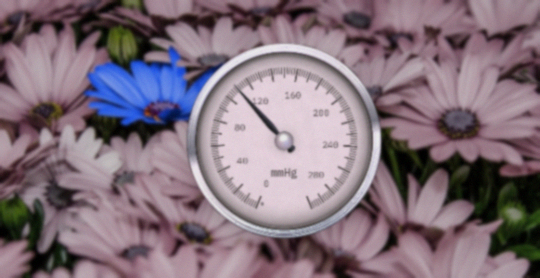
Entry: 110 (mmHg)
